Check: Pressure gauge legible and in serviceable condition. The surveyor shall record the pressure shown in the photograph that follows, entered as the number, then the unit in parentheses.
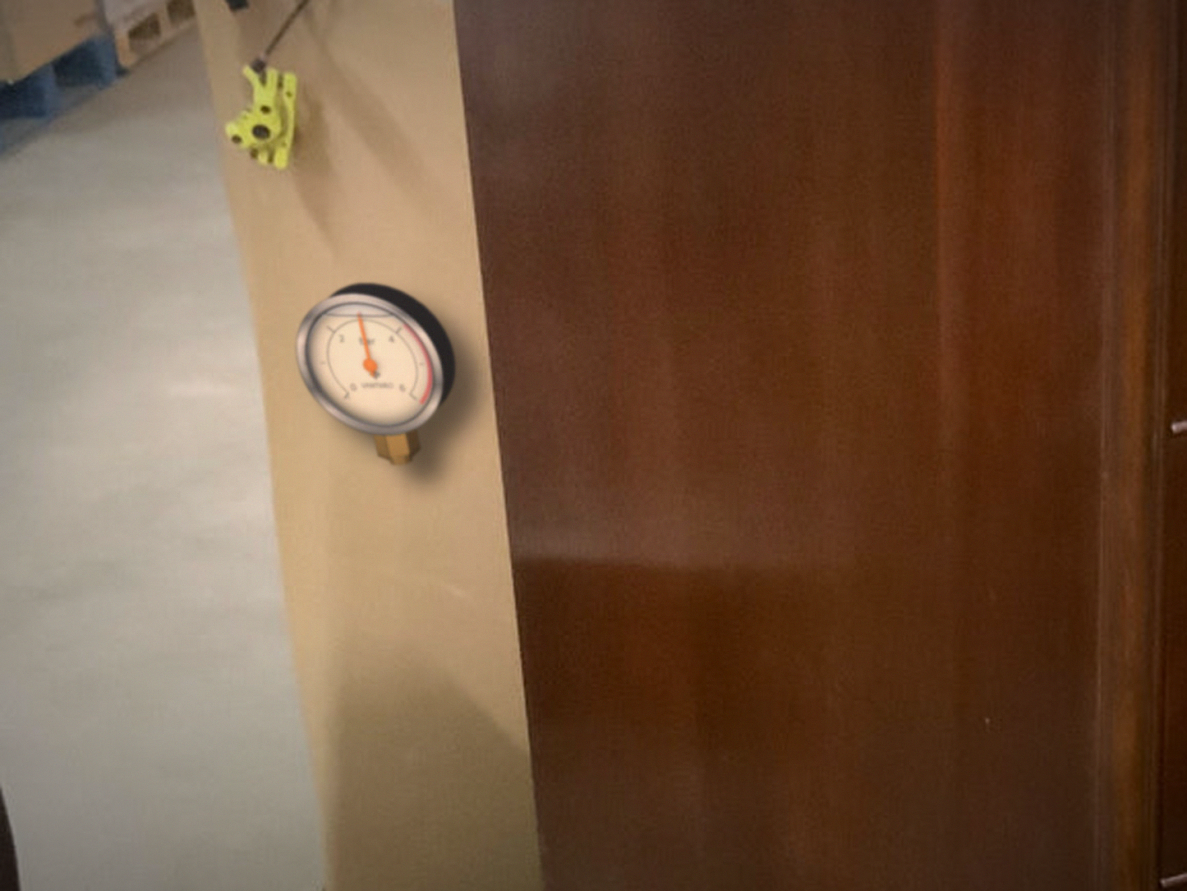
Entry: 3 (bar)
